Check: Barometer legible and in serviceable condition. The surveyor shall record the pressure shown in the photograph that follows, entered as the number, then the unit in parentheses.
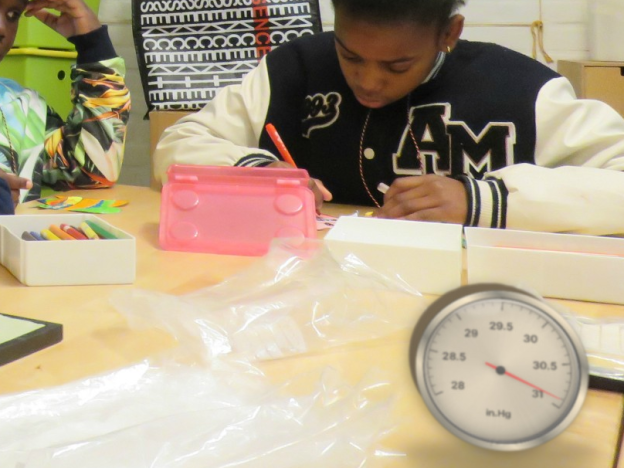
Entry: 30.9 (inHg)
